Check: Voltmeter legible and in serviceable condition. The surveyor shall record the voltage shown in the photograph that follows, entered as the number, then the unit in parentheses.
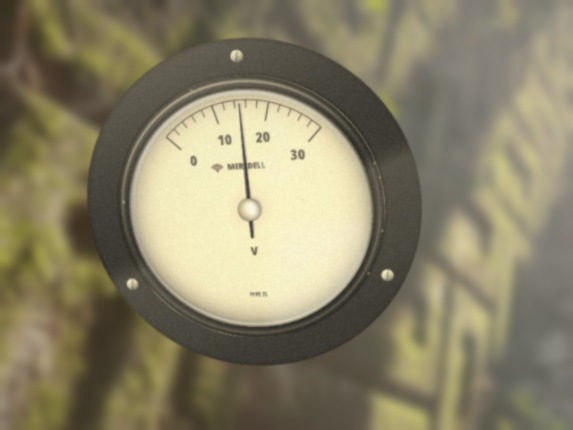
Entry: 15 (V)
